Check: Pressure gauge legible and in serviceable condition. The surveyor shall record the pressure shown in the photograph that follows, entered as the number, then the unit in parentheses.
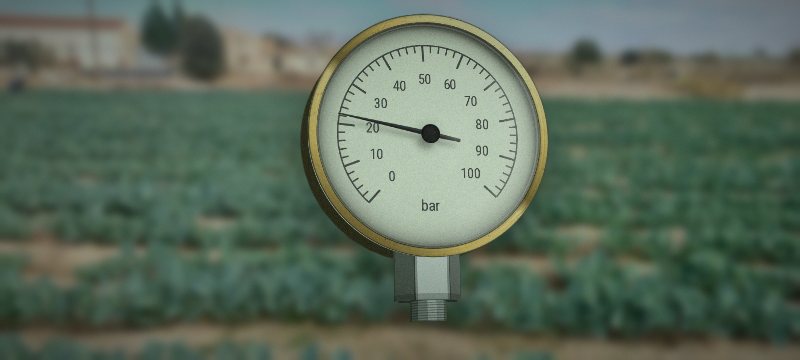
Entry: 22 (bar)
